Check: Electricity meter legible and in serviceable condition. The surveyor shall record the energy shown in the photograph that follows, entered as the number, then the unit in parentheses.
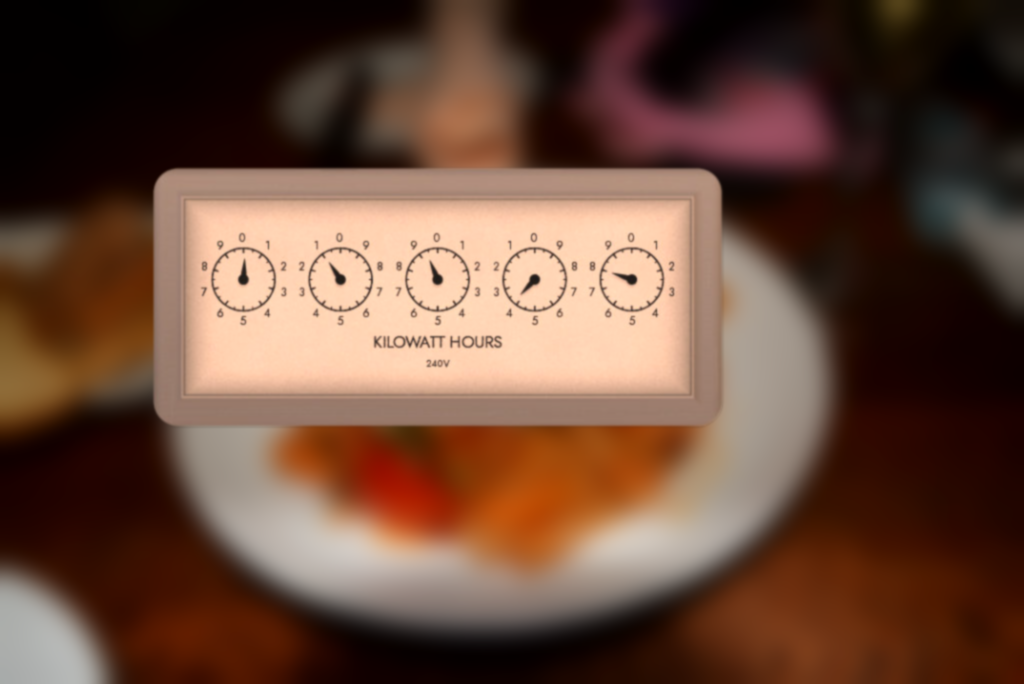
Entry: 938 (kWh)
